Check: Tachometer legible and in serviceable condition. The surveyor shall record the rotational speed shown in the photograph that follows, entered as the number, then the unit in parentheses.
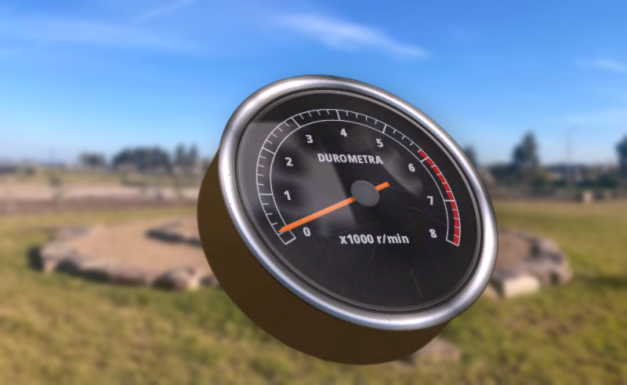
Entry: 200 (rpm)
